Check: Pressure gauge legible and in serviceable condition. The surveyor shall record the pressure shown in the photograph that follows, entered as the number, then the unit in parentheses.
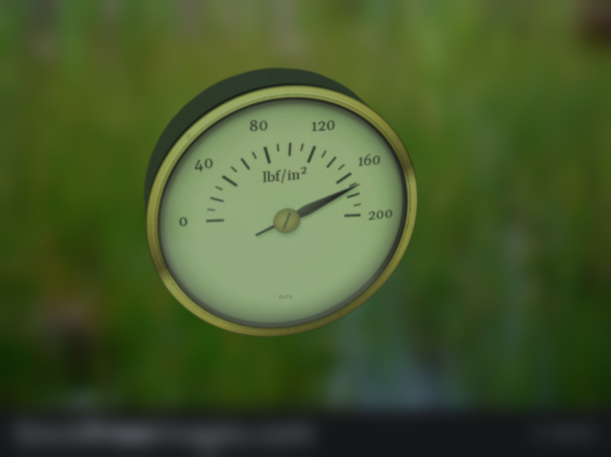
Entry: 170 (psi)
